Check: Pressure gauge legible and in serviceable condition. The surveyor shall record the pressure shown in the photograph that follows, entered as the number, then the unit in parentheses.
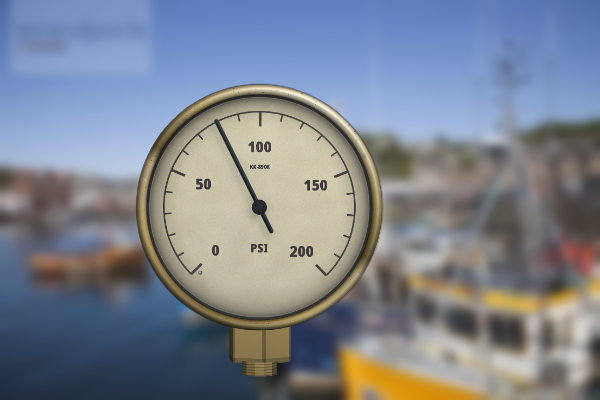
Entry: 80 (psi)
